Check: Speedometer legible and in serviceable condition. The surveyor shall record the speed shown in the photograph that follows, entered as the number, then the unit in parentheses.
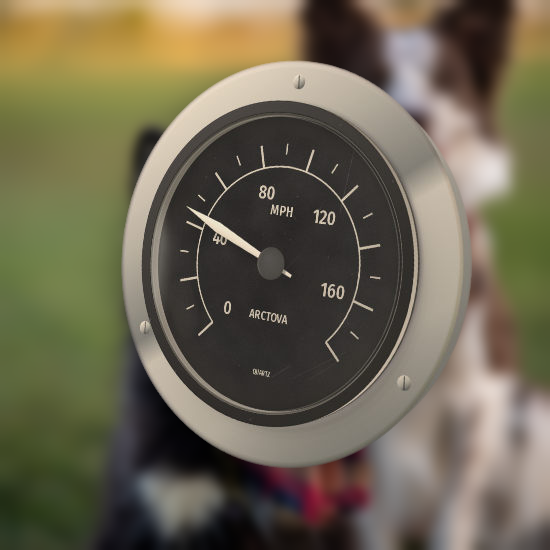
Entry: 45 (mph)
